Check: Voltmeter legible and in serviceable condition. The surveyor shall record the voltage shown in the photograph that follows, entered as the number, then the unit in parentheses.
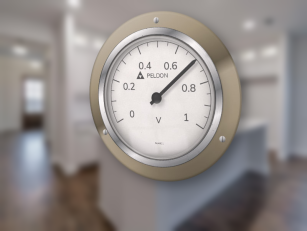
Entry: 0.7 (V)
